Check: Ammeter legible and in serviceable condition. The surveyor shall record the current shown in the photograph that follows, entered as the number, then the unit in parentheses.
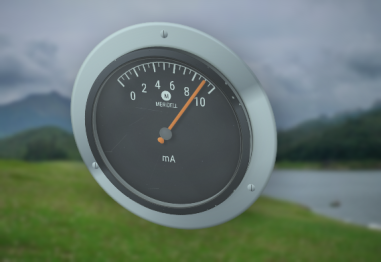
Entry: 9 (mA)
